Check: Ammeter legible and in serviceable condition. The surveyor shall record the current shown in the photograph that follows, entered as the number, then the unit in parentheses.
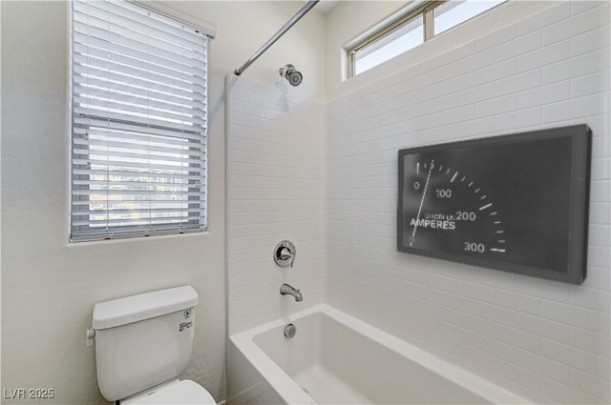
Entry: 40 (A)
